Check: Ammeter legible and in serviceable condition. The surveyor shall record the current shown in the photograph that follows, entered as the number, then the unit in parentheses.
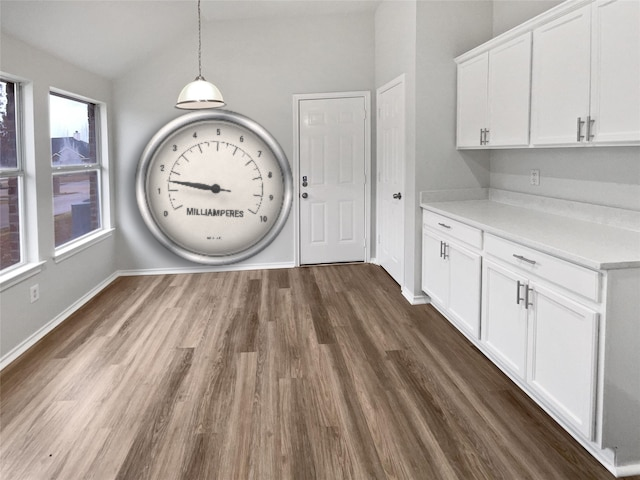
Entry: 1.5 (mA)
